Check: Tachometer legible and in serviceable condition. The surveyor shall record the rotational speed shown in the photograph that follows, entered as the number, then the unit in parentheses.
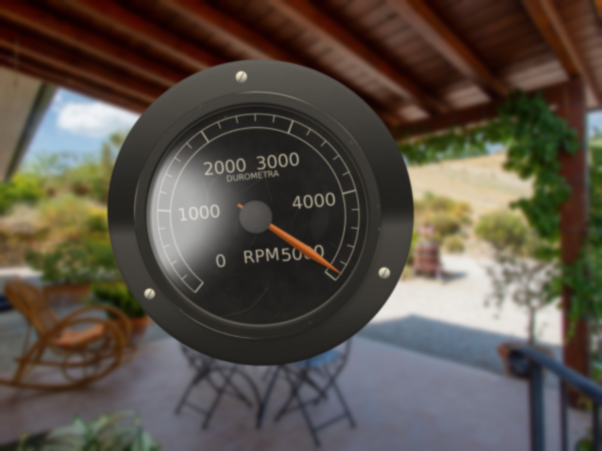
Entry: 4900 (rpm)
